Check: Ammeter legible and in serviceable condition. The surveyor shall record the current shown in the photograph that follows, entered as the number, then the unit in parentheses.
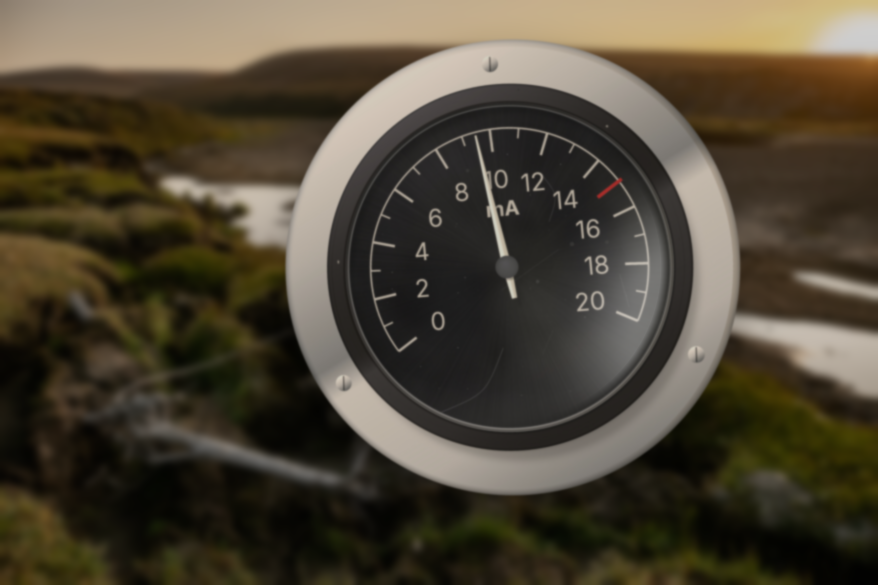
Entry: 9.5 (mA)
